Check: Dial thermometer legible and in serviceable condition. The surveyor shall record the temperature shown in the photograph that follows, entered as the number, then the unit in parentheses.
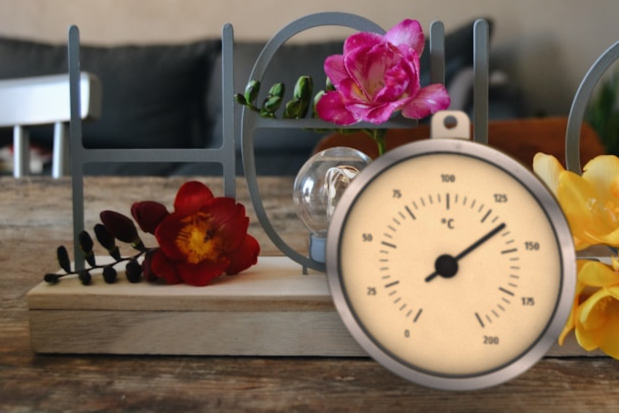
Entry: 135 (°C)
